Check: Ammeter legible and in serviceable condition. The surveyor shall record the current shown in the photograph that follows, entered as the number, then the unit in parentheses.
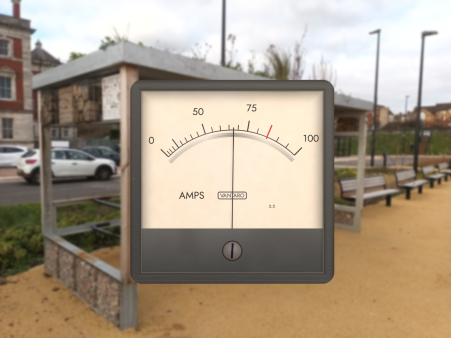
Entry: 67.5 (A)
